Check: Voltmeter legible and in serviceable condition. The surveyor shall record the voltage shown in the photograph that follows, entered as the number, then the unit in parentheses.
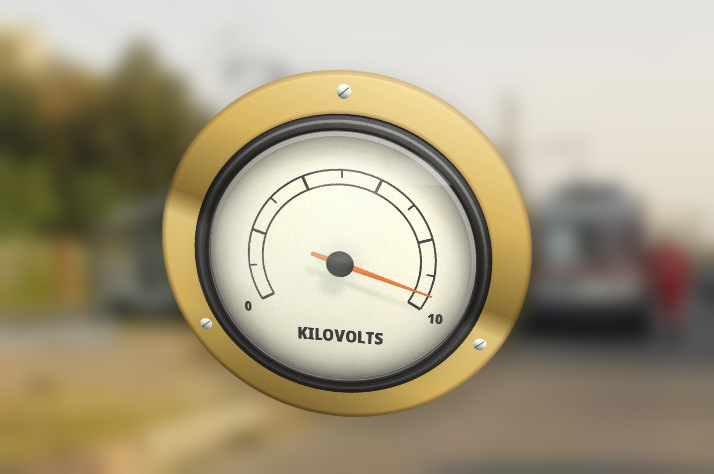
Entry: 9.5 (kV)
